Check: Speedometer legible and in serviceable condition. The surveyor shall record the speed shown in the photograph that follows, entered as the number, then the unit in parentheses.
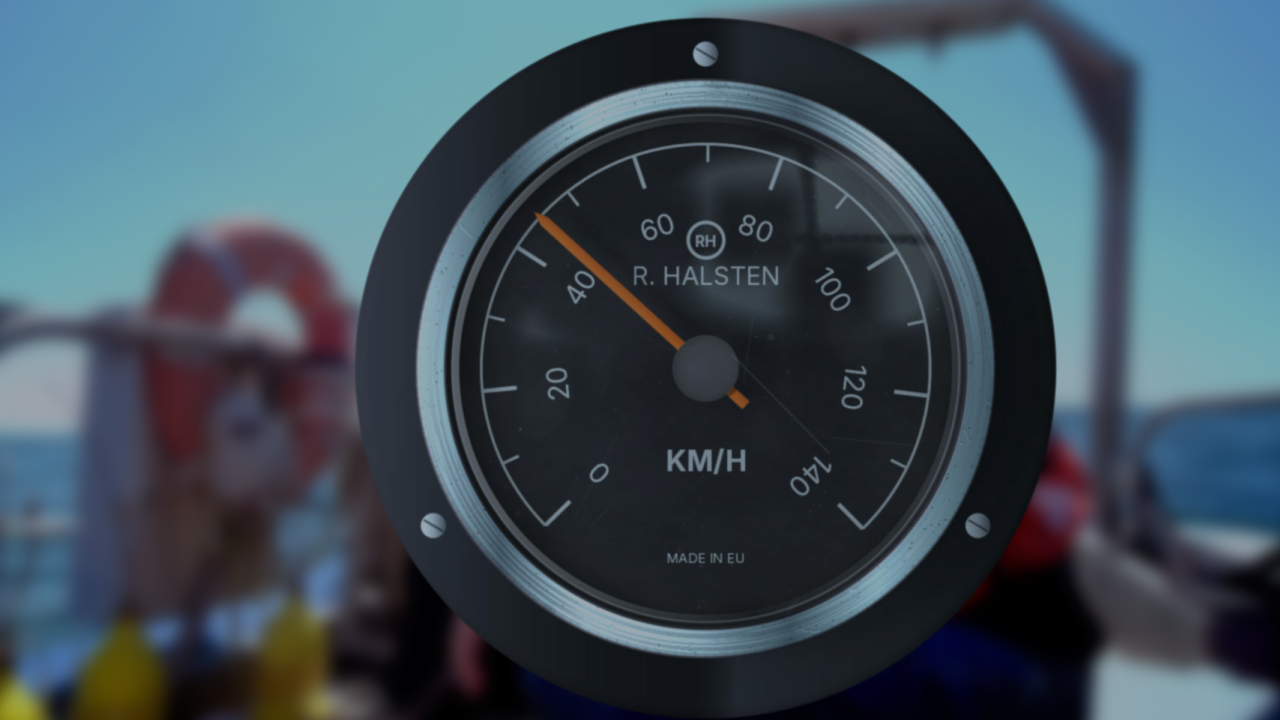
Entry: 45 (km/h)
